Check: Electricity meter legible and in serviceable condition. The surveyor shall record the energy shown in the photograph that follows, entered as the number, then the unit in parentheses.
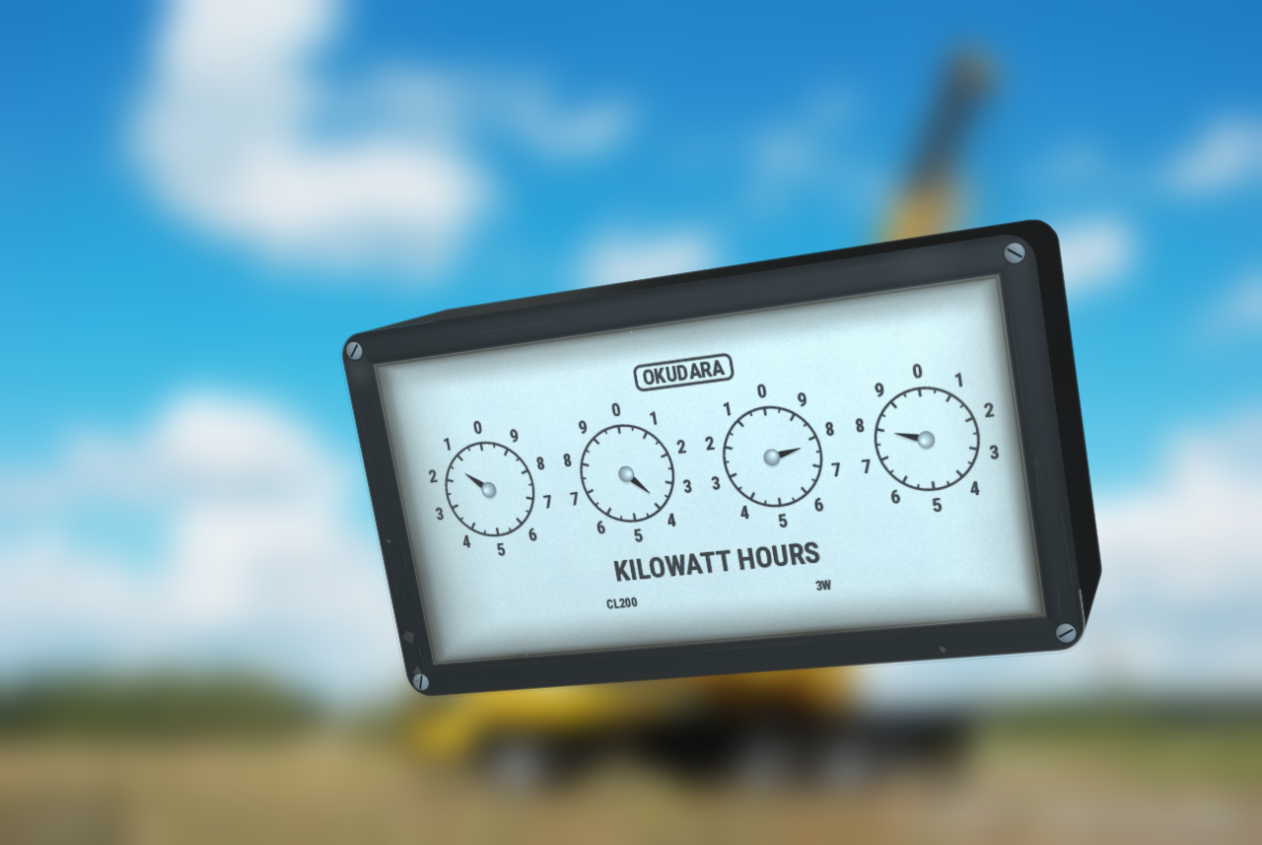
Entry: 1378 (kWh)
